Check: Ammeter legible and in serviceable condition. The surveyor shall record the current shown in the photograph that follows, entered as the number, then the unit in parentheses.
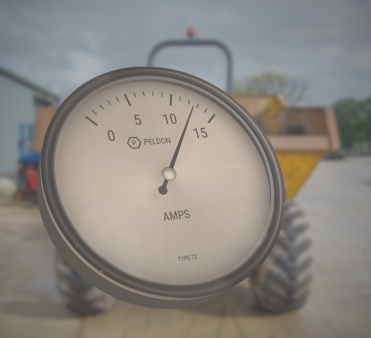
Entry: 12.5 (A)
